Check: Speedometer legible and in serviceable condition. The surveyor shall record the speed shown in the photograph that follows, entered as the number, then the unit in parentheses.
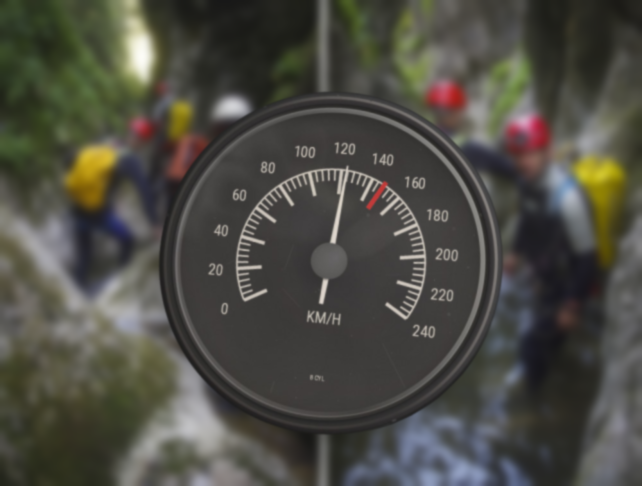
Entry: 124 (km/h)
